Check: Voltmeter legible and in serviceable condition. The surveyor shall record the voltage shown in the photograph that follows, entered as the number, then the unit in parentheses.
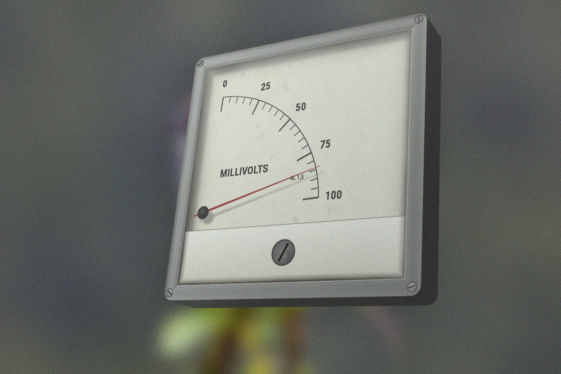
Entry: 85 (mV)
